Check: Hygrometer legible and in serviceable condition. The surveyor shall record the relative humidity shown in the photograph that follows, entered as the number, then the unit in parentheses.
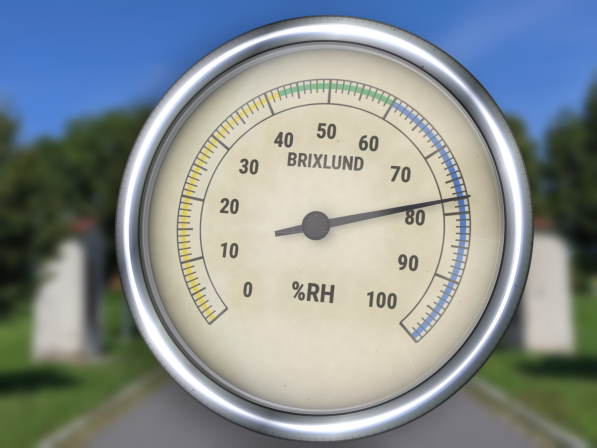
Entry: 78 (%)
